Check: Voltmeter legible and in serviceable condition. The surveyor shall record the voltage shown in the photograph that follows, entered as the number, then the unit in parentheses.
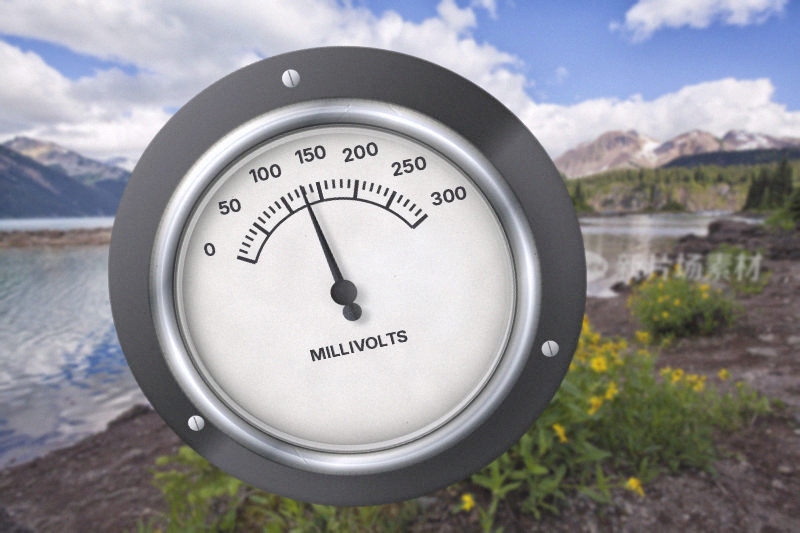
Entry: 130 (mV)
